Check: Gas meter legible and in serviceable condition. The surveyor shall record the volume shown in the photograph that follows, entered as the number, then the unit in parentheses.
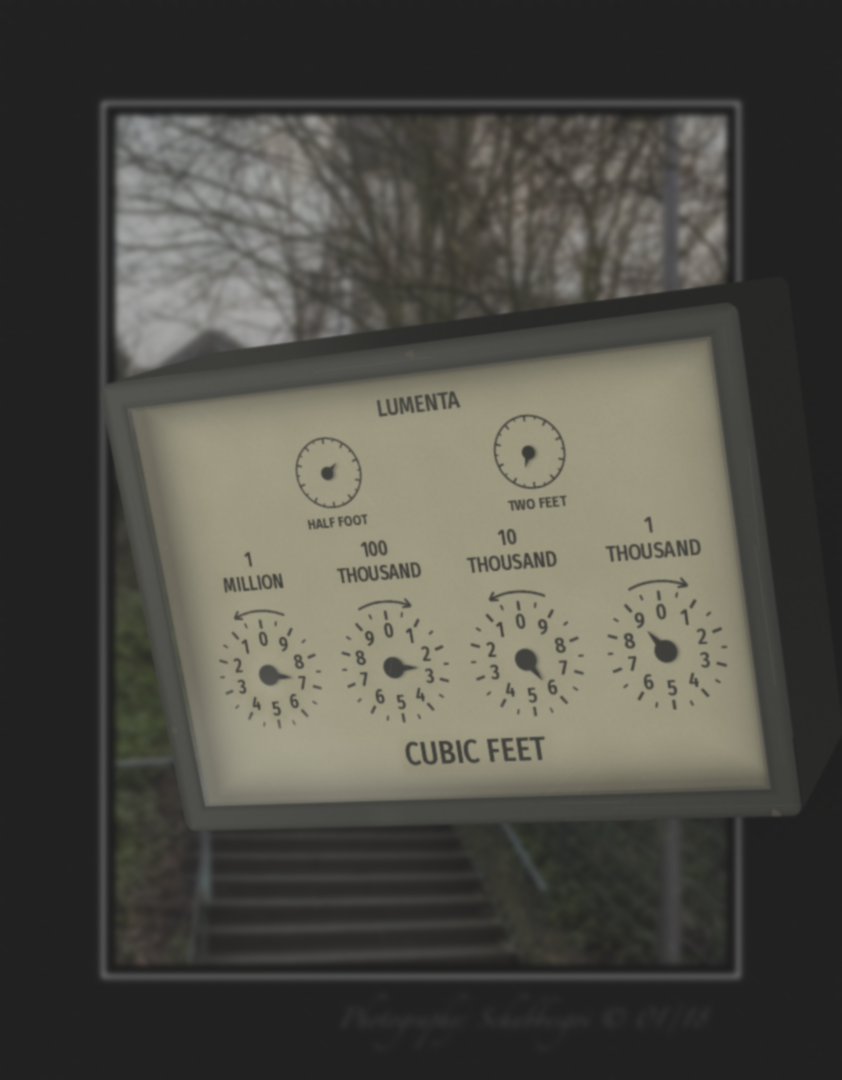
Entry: 725900 (ft³)
